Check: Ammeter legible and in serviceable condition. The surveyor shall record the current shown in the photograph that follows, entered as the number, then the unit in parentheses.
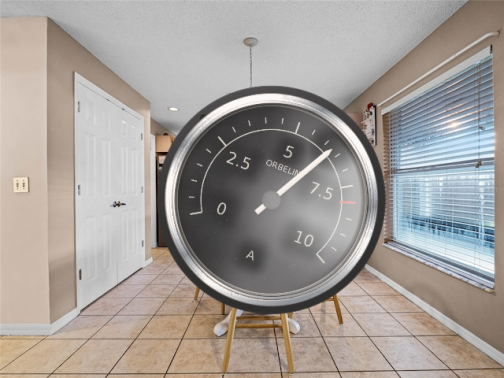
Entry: 6.25 (A)
